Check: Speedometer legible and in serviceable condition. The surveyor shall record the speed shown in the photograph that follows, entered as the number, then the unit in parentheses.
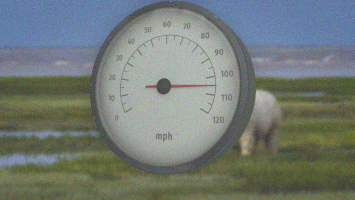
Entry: 105 (mph)
